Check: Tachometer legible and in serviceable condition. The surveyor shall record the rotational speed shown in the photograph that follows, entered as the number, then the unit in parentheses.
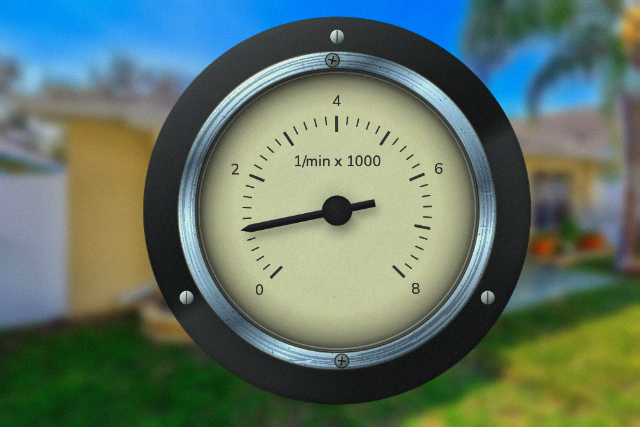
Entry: 1000 (rpm)
